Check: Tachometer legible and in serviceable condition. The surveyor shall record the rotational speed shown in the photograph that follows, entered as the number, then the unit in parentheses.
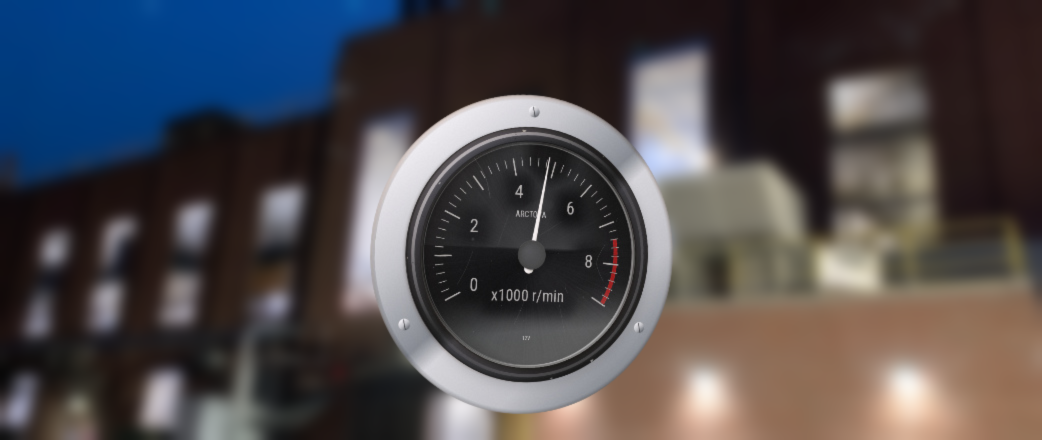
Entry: 4800 (rpm)
